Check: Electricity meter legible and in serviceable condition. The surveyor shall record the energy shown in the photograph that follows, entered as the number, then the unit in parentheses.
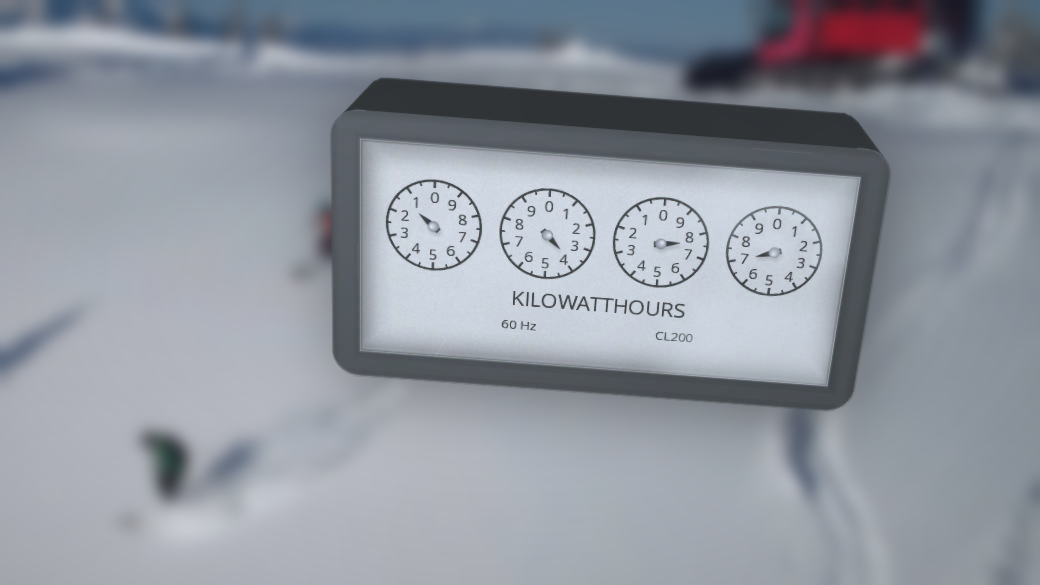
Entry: 1377 (kWh)
